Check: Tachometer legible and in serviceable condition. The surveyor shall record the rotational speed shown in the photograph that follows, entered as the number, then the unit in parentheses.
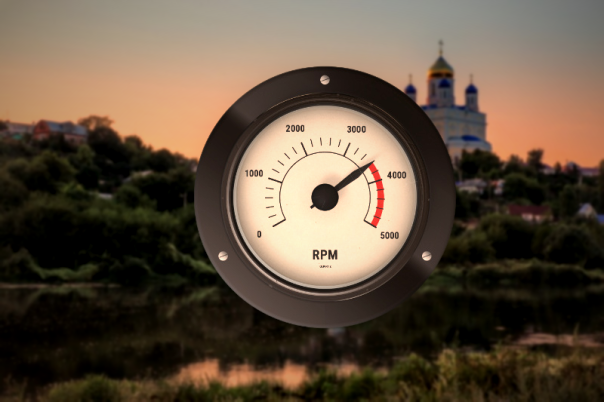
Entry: 3600 (rpm)
